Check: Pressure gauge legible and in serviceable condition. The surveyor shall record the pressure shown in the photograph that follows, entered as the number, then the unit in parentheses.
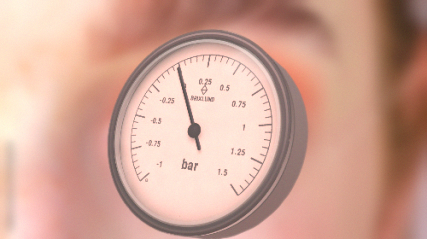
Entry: 0 (bar)
